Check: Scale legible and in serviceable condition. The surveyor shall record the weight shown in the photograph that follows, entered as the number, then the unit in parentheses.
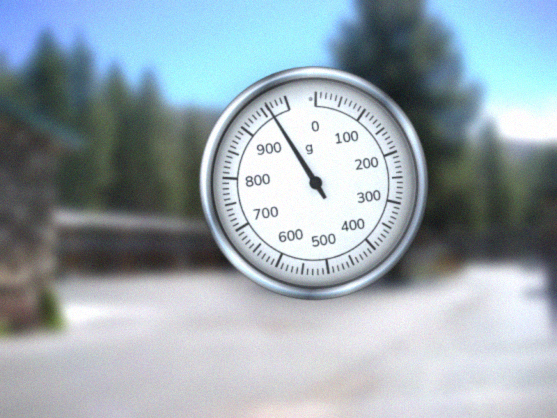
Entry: 960 (g)
